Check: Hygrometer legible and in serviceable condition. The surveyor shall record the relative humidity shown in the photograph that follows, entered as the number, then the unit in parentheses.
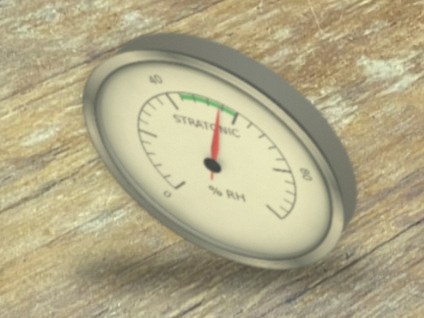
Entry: 56 (%)
